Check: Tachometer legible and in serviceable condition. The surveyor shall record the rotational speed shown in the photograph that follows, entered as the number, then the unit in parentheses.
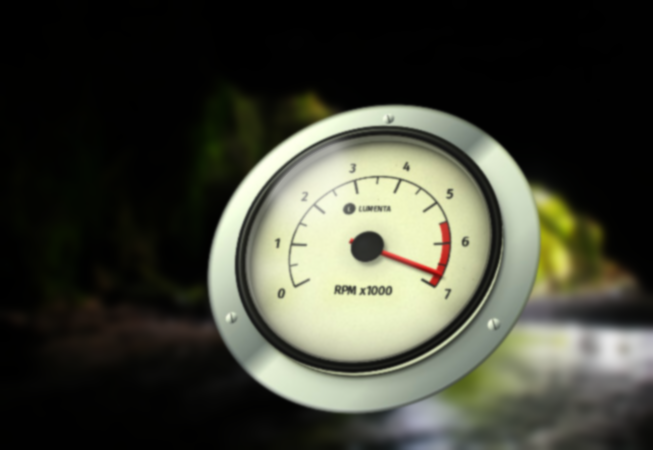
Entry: 6750 (rpm)
